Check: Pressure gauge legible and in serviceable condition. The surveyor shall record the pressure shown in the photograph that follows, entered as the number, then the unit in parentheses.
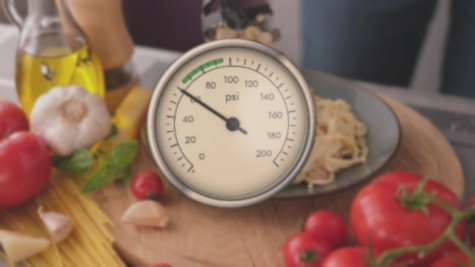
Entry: 60 (psi)
